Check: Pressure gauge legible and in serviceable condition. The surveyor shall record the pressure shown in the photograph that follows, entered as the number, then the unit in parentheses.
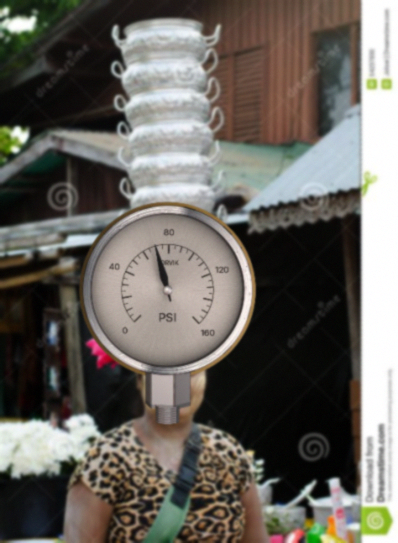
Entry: 70 (psi)
